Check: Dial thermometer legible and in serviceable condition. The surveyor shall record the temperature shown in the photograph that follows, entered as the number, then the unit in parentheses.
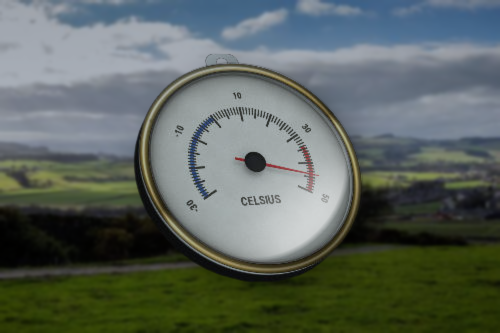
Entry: 45 (°C)
